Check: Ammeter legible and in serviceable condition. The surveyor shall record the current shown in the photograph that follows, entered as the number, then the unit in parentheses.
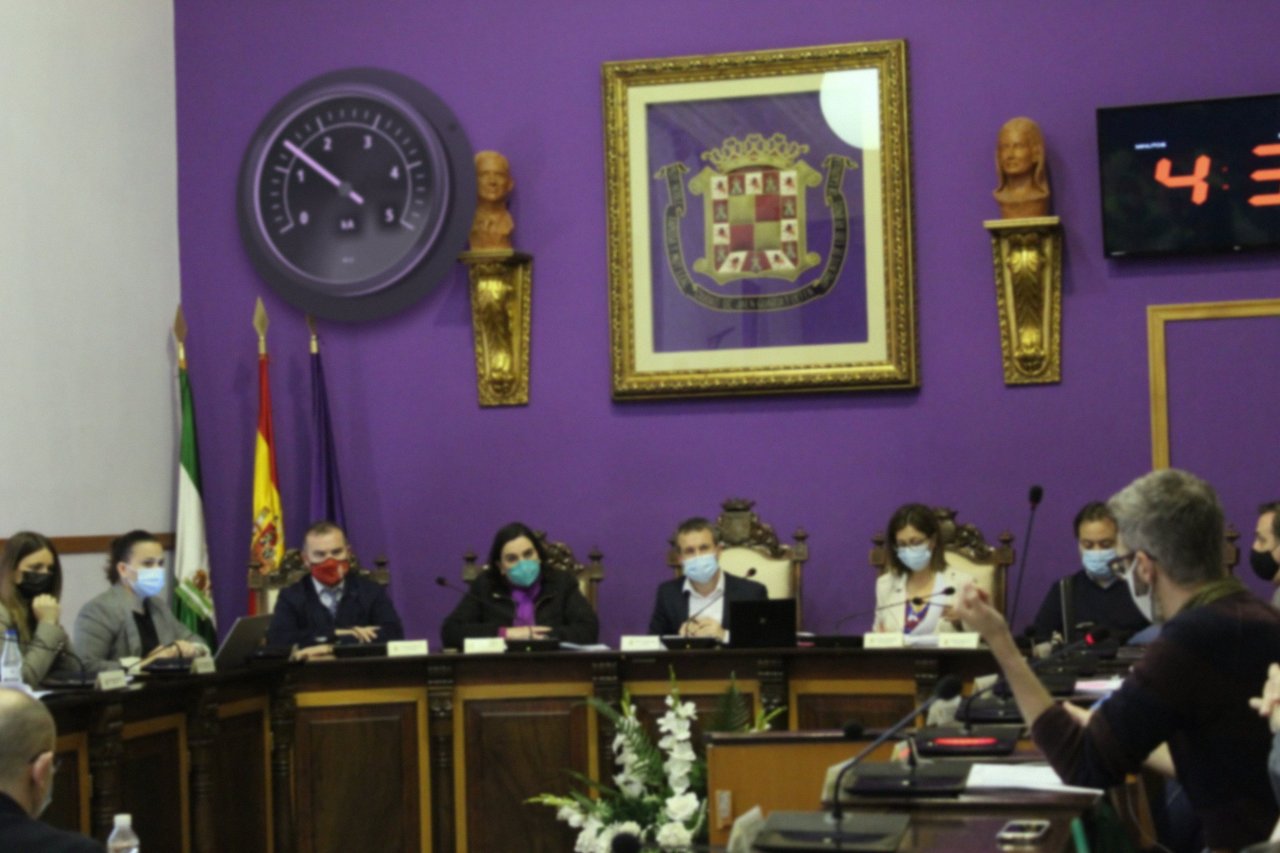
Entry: 1.4 (kA)
